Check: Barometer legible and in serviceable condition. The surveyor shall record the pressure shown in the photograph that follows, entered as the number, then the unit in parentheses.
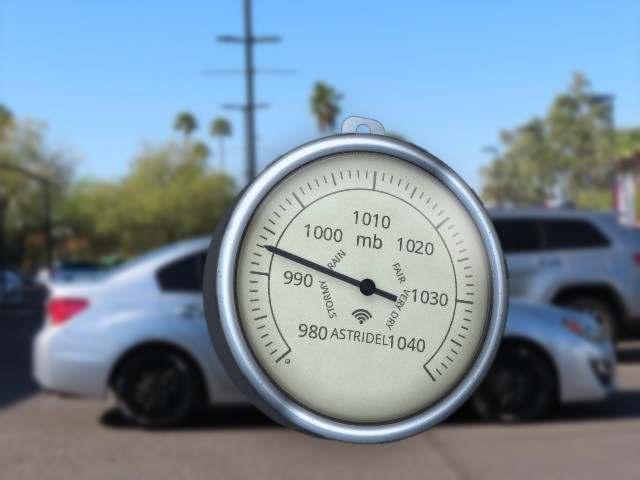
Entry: 993 (mbar)
